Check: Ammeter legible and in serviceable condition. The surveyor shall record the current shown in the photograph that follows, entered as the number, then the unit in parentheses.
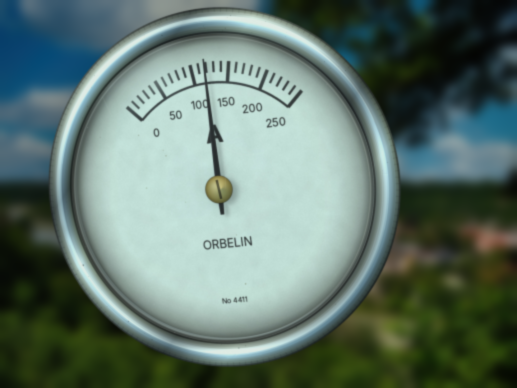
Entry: 120 (A)
